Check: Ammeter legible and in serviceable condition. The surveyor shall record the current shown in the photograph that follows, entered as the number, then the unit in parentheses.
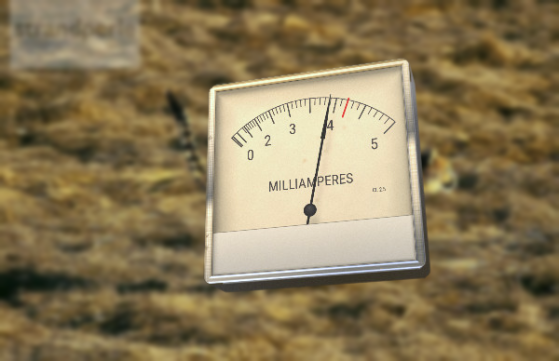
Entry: 3.9 (mA)
